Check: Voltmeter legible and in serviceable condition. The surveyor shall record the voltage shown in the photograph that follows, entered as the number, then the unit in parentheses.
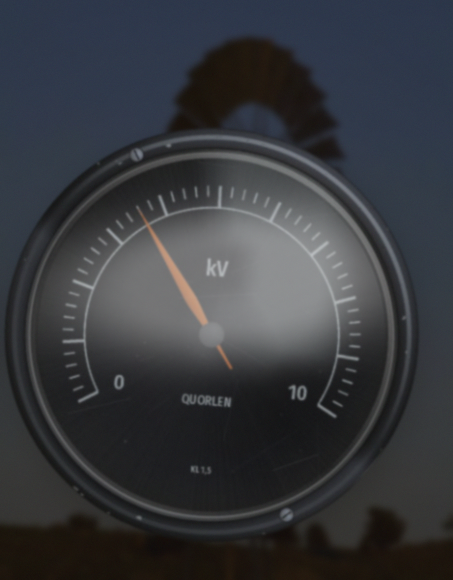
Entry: 3.6 (kV)
